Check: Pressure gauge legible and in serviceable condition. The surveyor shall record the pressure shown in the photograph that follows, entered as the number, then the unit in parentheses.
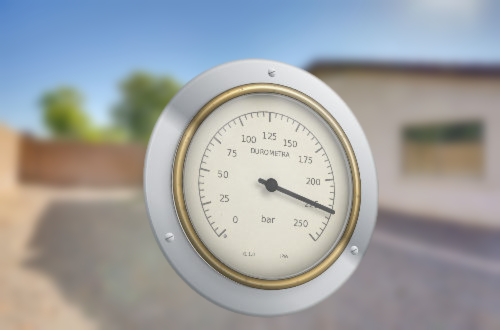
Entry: 225 (bar)
